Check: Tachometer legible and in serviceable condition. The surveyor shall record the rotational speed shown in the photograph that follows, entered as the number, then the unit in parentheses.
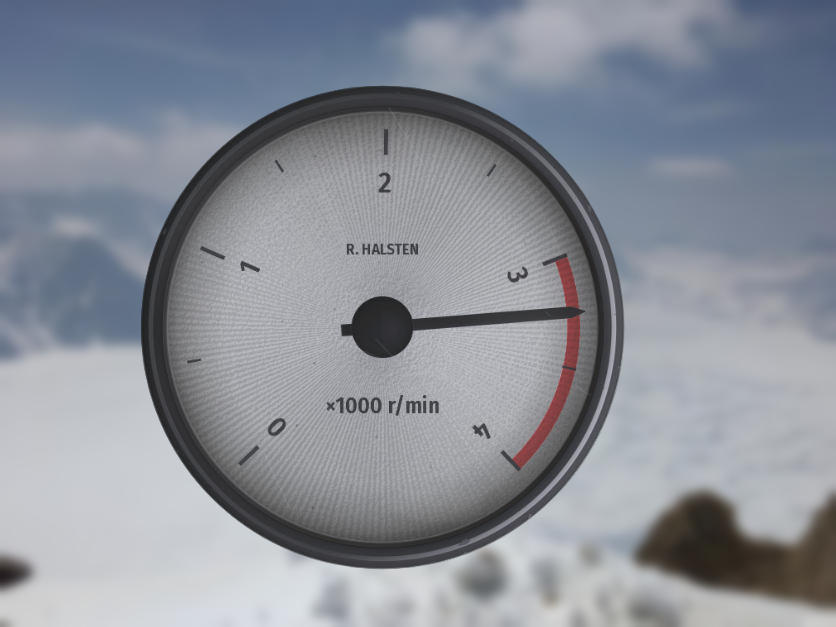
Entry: 3250 (rpm)
